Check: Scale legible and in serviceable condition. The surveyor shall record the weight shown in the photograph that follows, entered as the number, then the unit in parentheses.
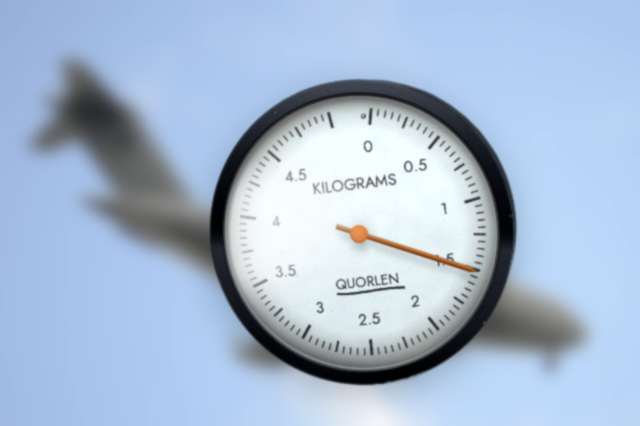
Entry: 1.5 (kg)
